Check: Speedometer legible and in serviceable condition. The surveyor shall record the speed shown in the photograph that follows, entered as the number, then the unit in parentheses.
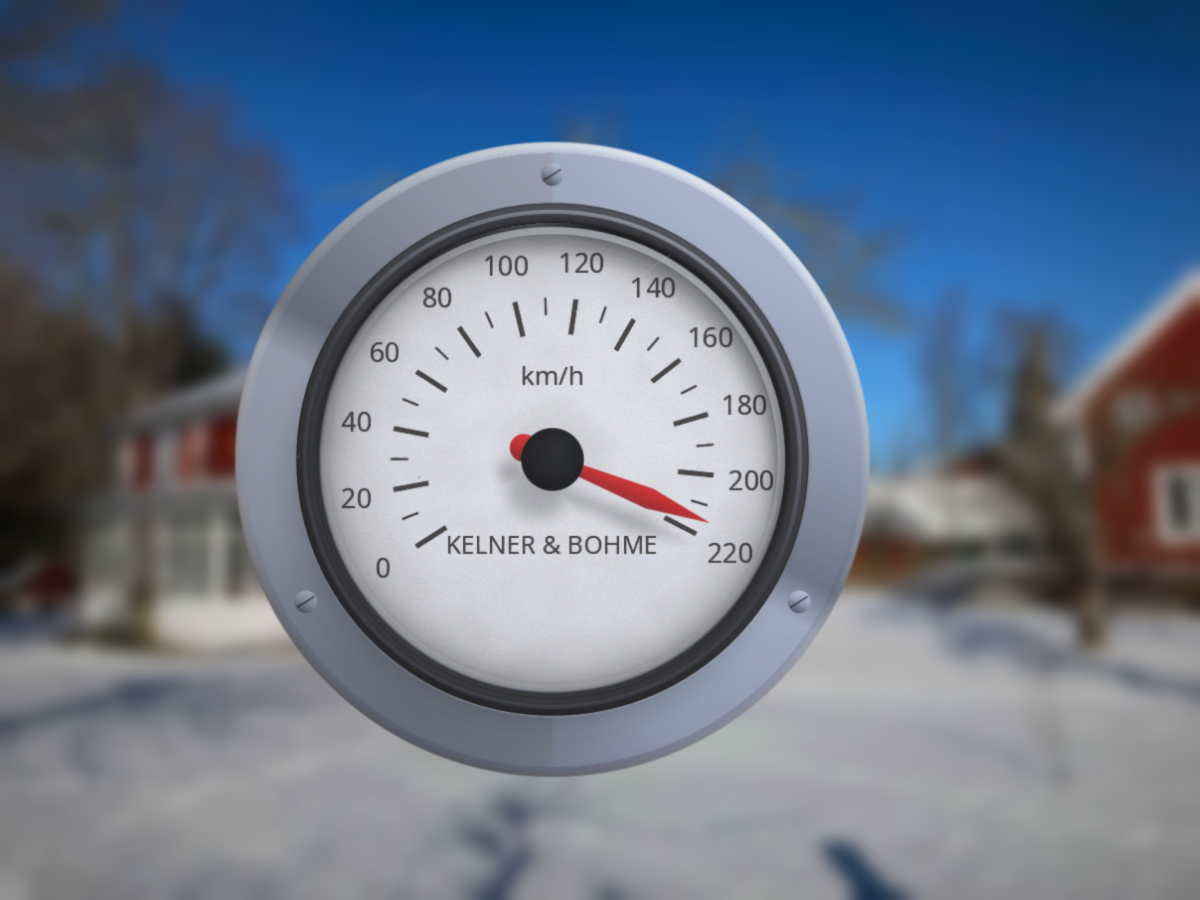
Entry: 215 (km/h)
